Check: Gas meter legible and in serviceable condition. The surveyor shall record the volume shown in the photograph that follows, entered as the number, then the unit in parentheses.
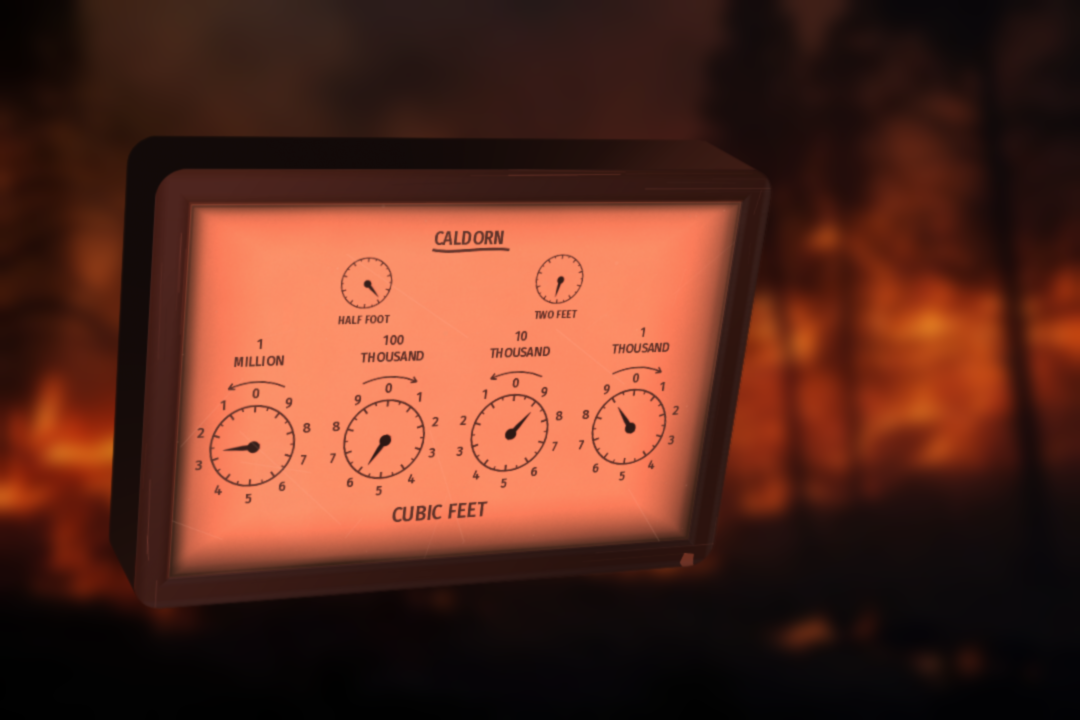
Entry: 258900 (ft³)
